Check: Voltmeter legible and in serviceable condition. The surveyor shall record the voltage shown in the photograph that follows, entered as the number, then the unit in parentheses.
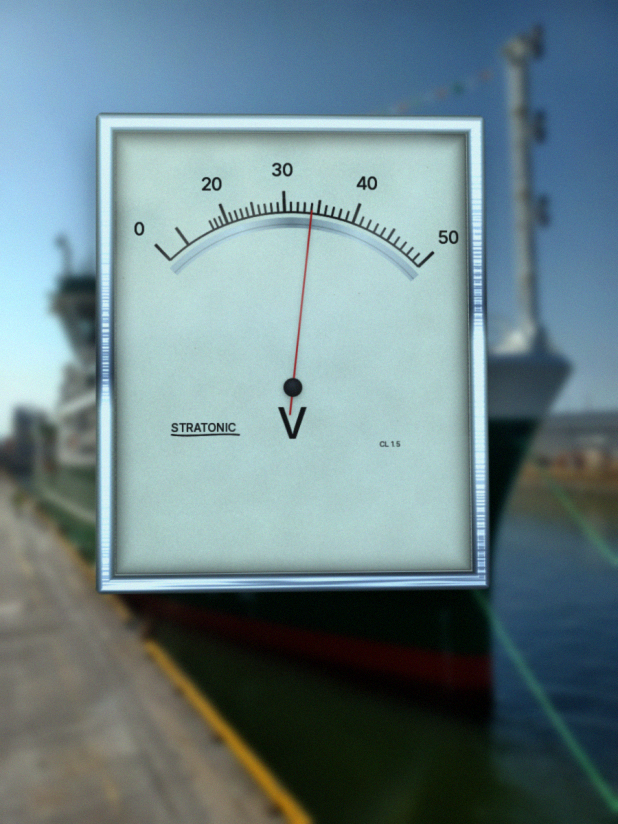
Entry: 34 (V)
